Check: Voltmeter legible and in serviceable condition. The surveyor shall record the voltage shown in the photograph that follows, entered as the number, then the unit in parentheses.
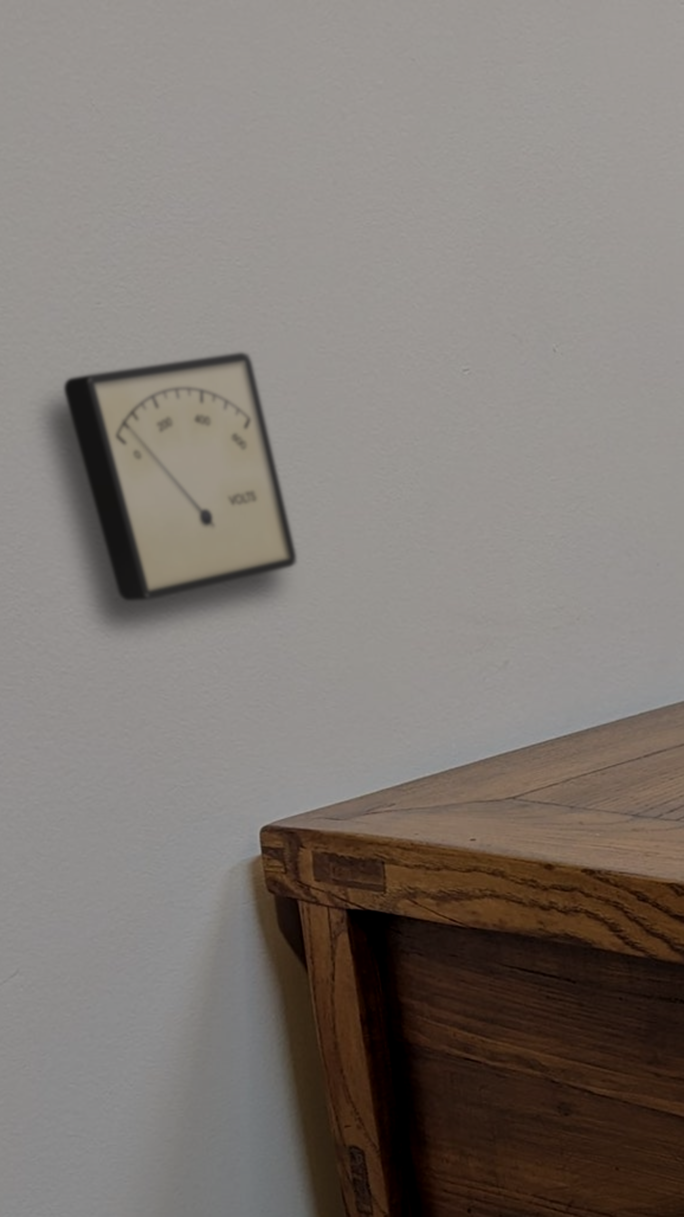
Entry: 50 (V)
